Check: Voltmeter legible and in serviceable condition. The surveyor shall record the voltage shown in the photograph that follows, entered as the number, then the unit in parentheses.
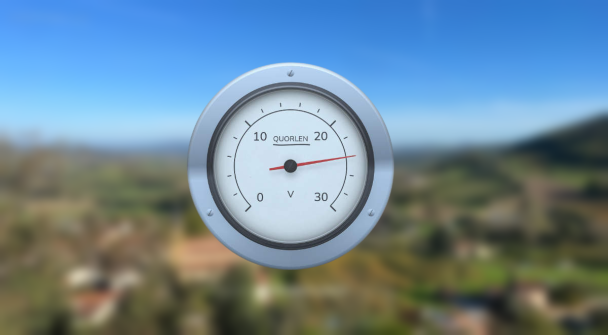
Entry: 24 (V)
